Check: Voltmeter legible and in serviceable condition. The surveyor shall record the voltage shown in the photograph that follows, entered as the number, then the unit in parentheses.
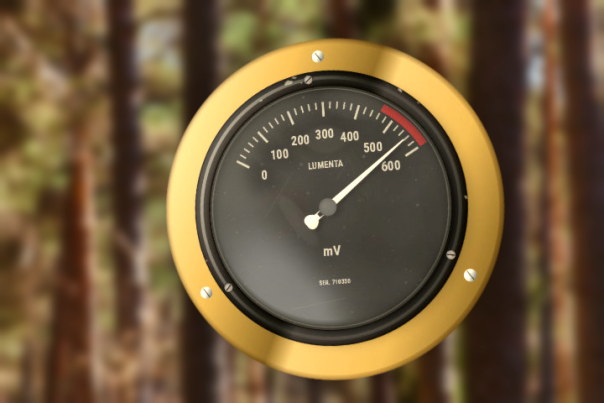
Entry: 560 (mV)
